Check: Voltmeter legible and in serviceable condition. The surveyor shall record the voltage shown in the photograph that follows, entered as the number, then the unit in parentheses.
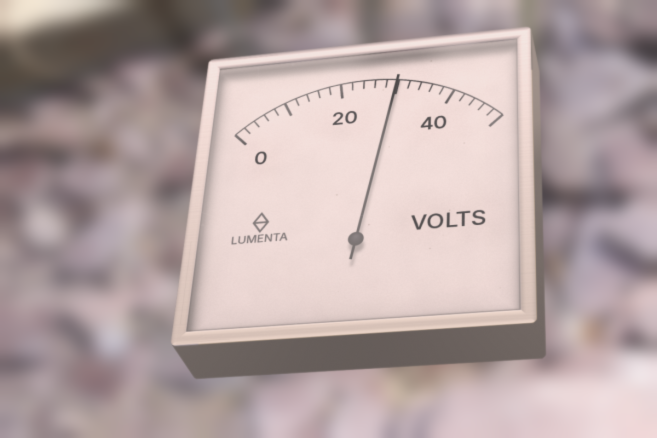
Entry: 30 (V)
